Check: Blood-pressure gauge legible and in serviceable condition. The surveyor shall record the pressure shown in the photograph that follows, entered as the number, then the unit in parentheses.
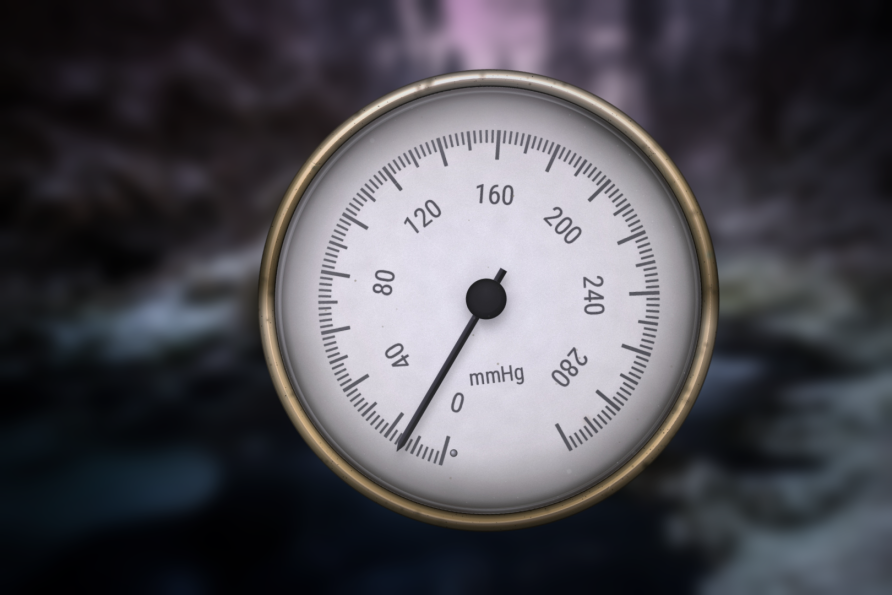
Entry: 14 (mmHg)
